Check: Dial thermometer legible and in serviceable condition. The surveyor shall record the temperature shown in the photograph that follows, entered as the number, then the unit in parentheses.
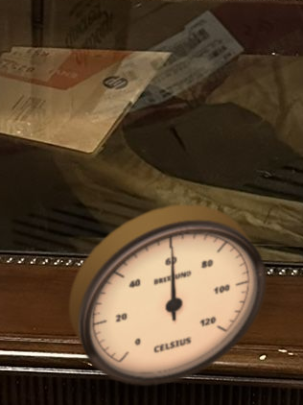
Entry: 60 (°C)
